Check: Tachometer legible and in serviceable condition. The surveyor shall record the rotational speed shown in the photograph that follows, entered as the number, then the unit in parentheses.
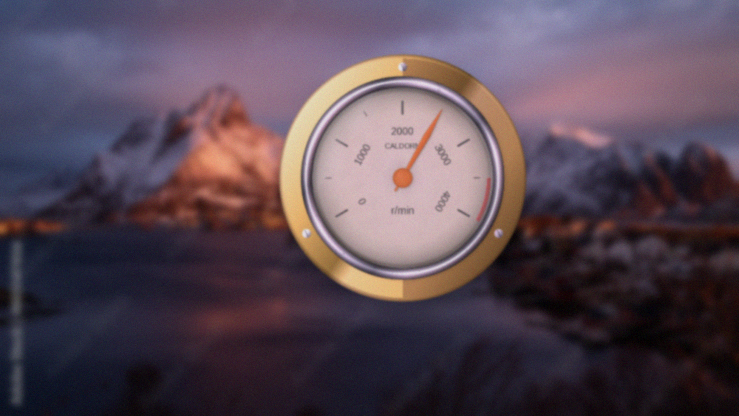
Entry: 2500 (rpm)
